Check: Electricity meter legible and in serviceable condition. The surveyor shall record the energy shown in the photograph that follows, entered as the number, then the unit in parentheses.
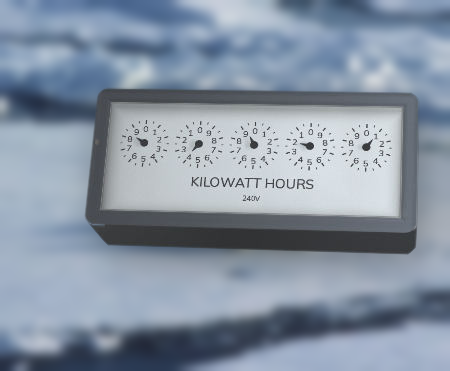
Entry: 83921 (kWh)
